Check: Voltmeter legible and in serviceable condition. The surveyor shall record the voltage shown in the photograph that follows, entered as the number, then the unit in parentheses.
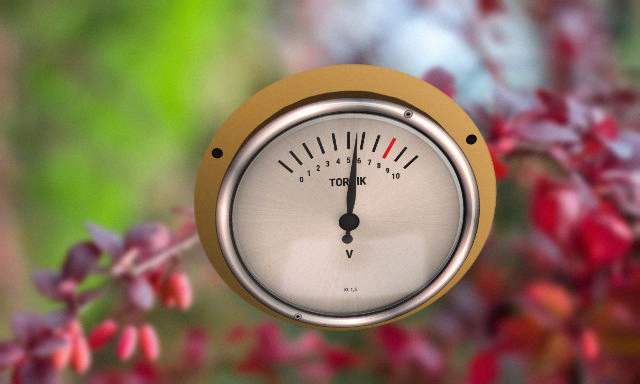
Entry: 5.5 (V)
